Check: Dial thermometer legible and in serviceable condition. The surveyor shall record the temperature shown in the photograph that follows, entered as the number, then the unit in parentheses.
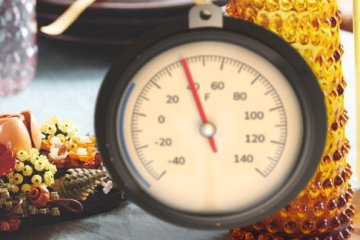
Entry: 40 (°F)
